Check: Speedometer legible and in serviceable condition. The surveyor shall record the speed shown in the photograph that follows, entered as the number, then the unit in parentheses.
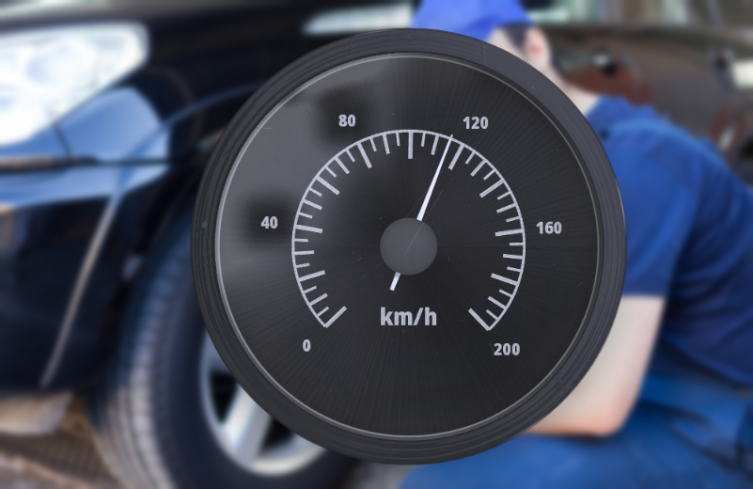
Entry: 115 (km/h)
